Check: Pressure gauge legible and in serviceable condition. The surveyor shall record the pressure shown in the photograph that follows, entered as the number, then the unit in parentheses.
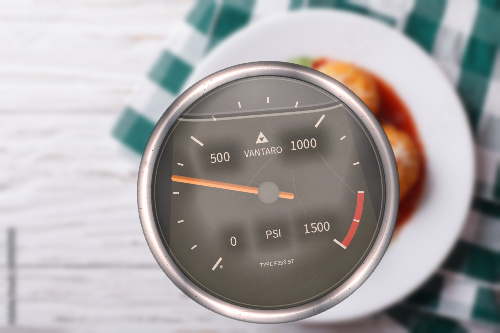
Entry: 350 (psi)
